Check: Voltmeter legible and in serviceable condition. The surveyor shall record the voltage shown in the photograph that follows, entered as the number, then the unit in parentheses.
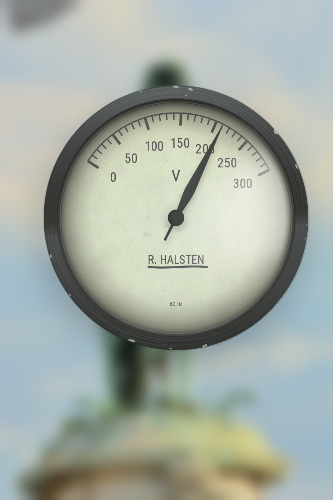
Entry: 210 (V)
